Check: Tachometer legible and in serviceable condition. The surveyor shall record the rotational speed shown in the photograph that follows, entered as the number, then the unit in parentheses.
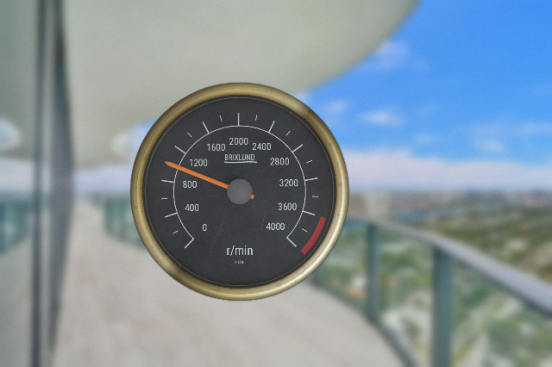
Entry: 1000 (rpm)
